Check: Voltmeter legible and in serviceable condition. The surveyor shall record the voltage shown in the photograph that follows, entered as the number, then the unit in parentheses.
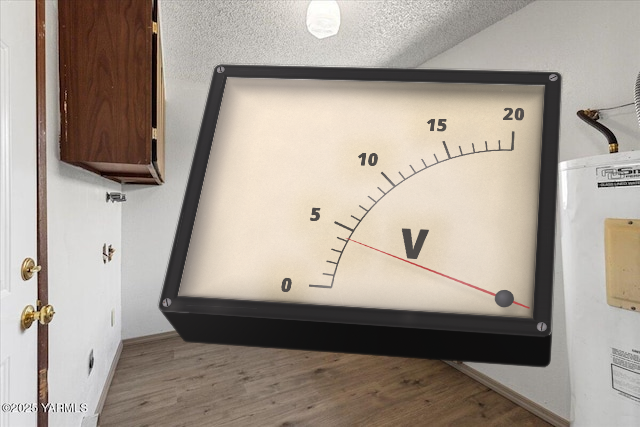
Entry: 4 (V)
